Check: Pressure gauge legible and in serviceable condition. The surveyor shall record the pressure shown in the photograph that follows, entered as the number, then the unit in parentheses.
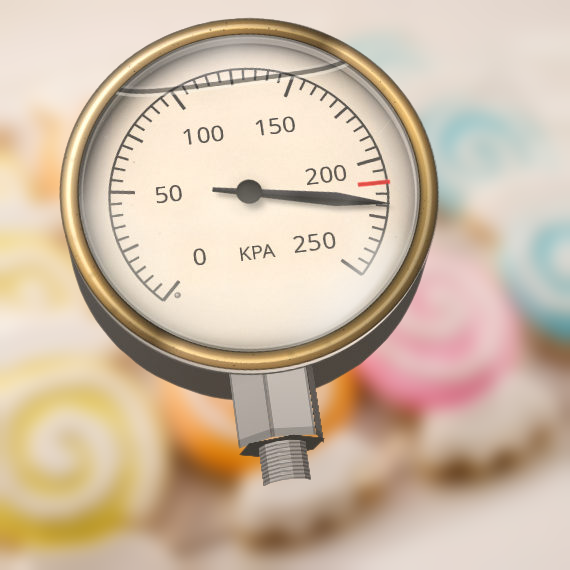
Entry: 220 (kPa)
